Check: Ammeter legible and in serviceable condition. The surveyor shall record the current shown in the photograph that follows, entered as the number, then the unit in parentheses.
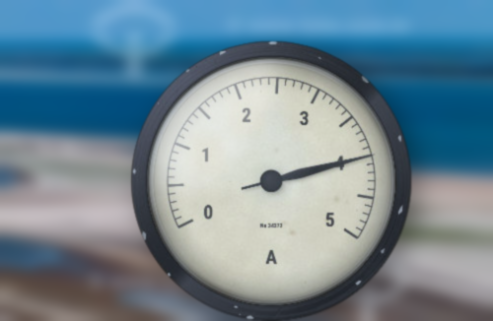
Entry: 4 (A)
